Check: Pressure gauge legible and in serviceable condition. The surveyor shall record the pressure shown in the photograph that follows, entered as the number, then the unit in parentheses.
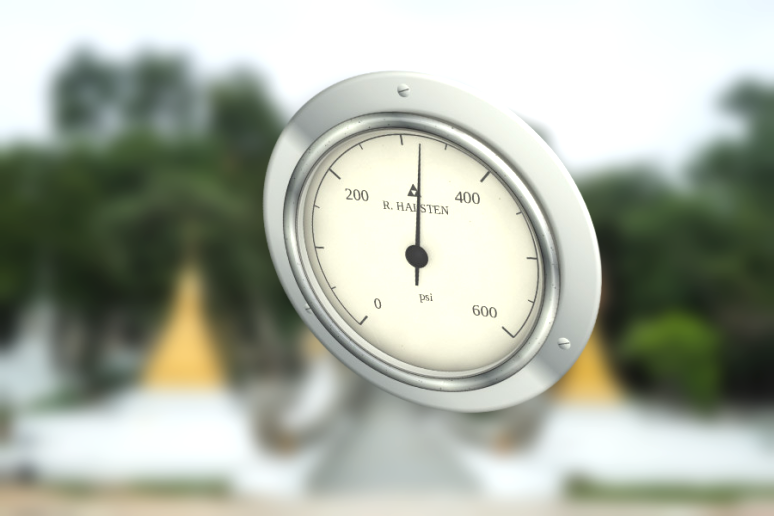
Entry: 325 (psi)
